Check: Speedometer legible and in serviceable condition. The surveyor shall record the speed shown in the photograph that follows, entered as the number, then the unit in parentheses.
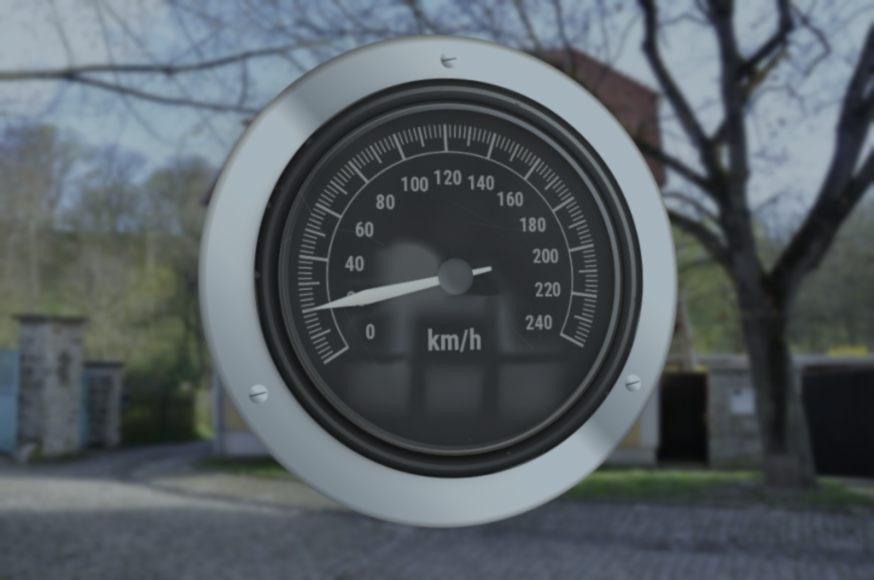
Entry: 20 (km/h)
